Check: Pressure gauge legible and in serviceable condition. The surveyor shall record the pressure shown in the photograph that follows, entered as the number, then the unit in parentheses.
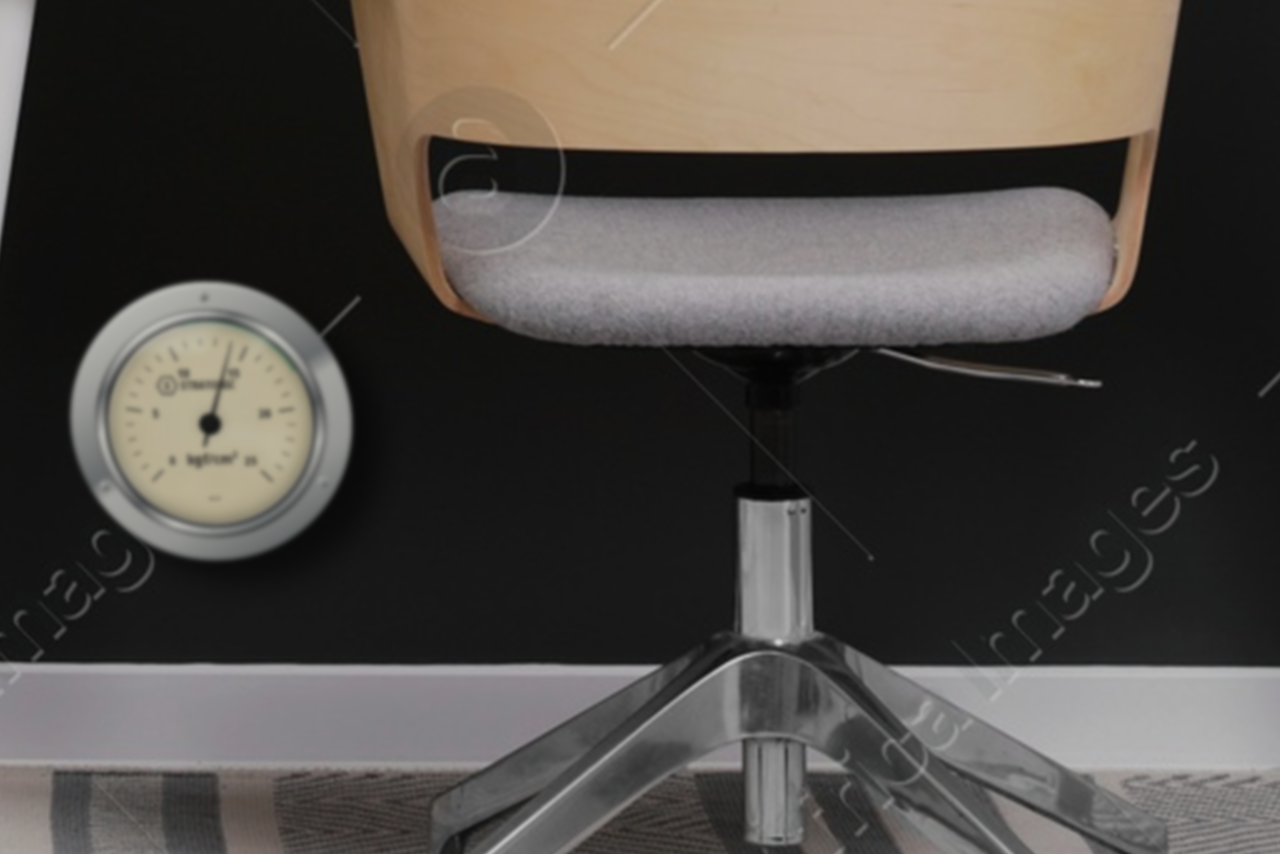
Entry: 14 (kg/cm²)
